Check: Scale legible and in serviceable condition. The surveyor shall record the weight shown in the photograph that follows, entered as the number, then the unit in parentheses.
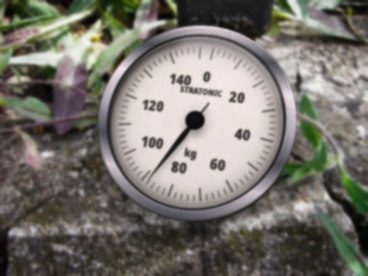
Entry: 88 (kg)
